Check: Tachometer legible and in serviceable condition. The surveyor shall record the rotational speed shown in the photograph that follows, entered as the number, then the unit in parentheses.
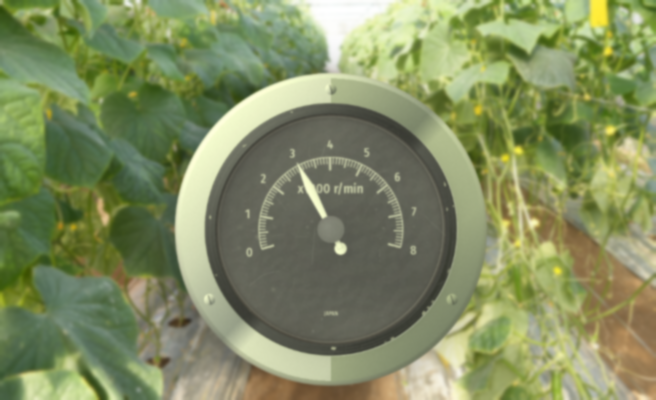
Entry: 3000 (rpm)
